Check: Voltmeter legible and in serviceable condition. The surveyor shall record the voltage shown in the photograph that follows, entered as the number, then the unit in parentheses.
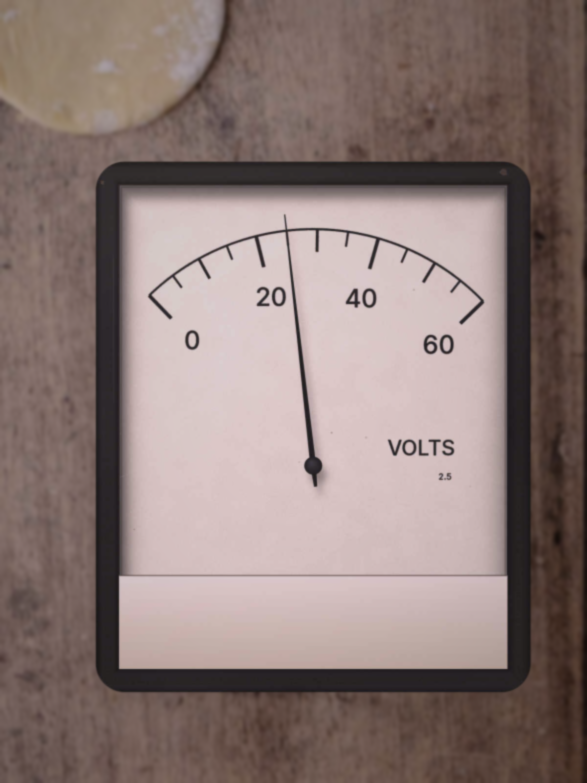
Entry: 25 (V)
